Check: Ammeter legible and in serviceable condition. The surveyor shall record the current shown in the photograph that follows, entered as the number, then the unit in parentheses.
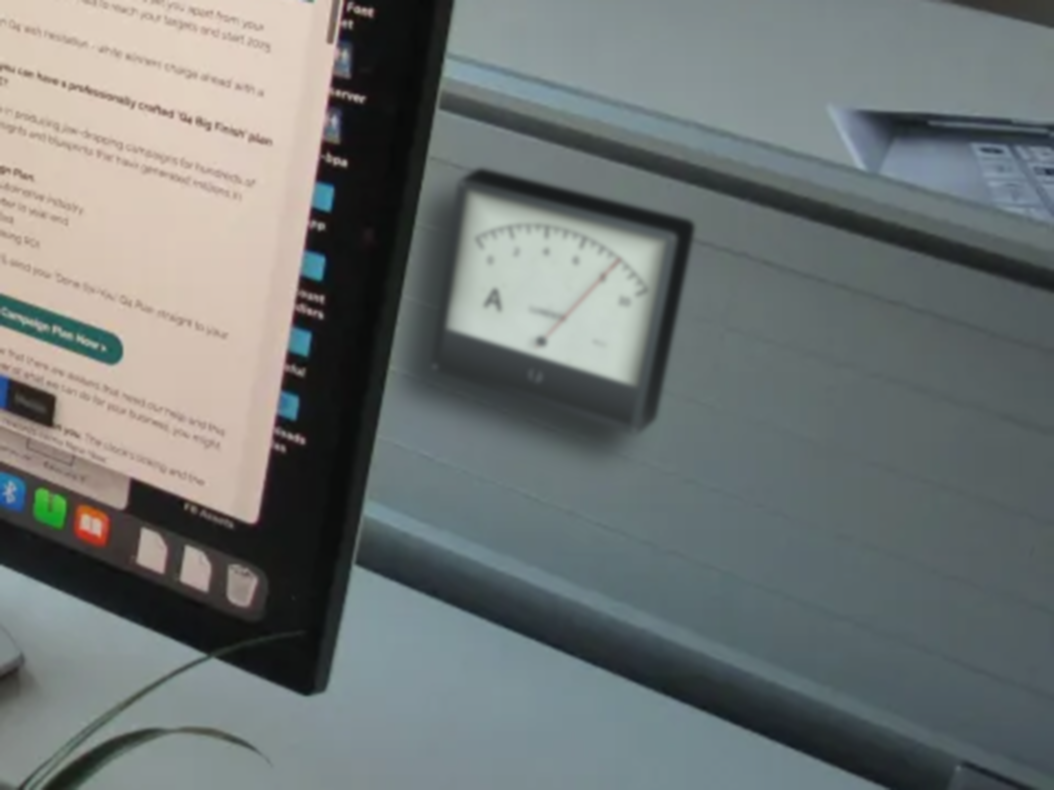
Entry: 8 (A)
